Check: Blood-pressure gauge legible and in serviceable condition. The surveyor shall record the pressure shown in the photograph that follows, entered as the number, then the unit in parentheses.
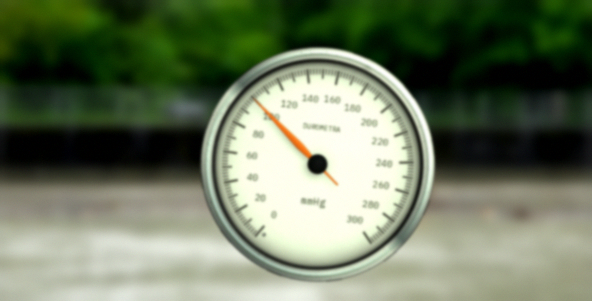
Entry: 100 (mmHg)
